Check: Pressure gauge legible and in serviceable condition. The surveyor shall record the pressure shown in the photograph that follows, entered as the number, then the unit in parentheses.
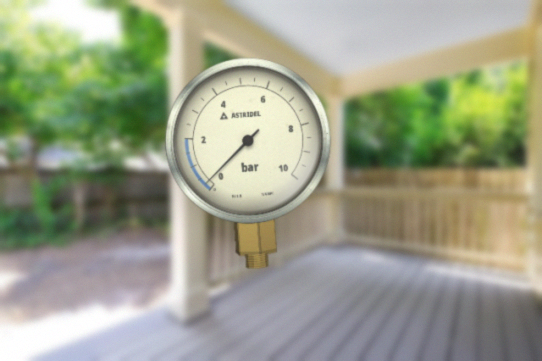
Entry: 0.25 (bar)
